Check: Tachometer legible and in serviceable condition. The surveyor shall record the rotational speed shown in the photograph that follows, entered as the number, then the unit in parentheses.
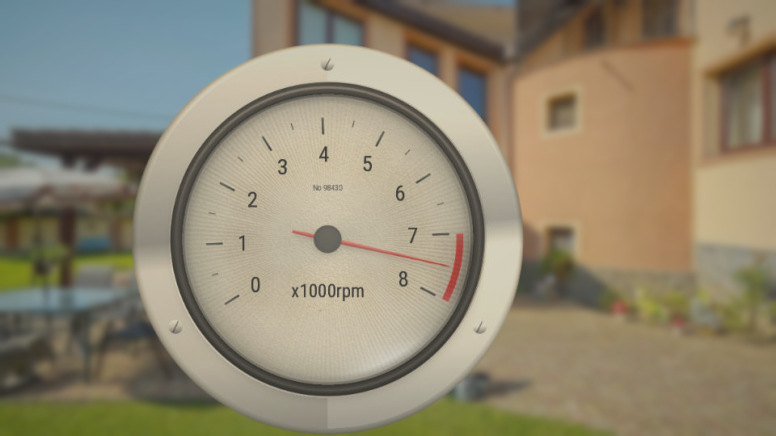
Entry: 7500 (rpm)
